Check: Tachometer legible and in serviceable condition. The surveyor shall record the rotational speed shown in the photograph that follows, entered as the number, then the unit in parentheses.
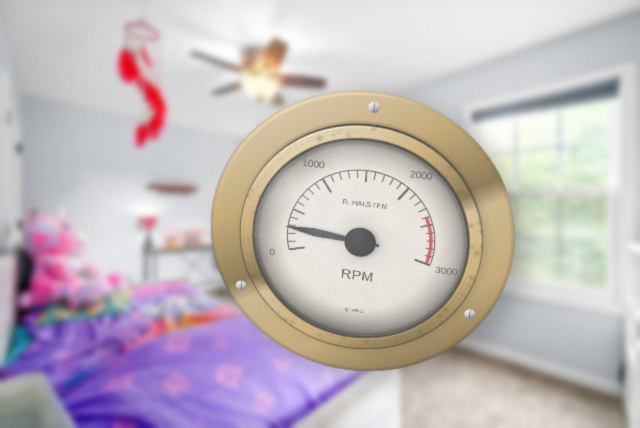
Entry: 300 (rpm)
